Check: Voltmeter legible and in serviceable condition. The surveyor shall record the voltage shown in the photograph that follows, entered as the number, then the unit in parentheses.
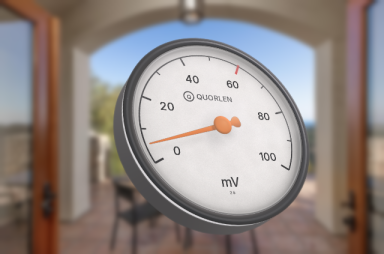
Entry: 5 (mV)
